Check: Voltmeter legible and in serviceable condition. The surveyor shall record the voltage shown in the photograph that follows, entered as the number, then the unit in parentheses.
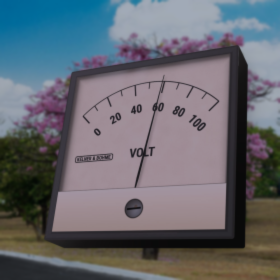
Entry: 60 (V)
